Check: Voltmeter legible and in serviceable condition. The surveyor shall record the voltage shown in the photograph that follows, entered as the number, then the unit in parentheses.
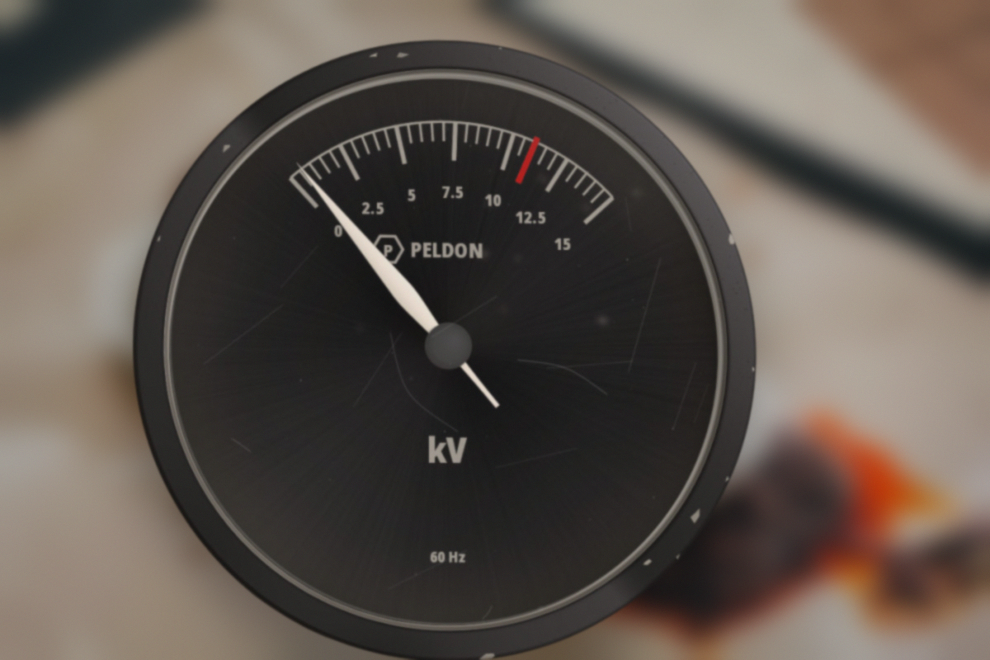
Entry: 0.5 (kV)
